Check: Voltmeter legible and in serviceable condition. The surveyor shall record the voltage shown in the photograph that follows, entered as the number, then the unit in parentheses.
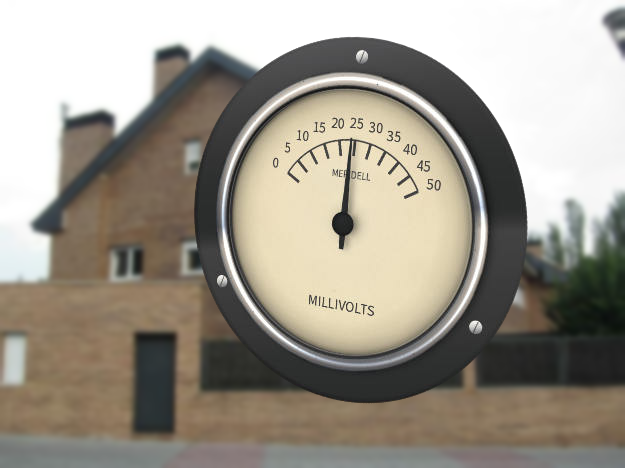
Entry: 25 (mV)
